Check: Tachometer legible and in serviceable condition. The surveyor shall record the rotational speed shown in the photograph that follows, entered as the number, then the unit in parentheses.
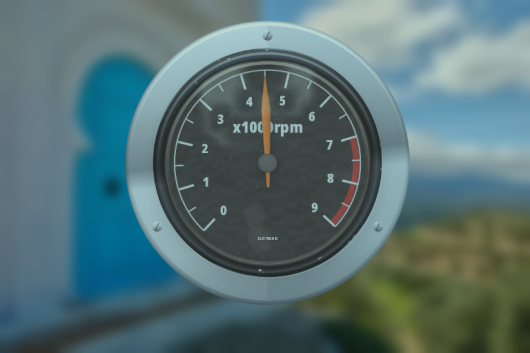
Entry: 4500 (rpm)
